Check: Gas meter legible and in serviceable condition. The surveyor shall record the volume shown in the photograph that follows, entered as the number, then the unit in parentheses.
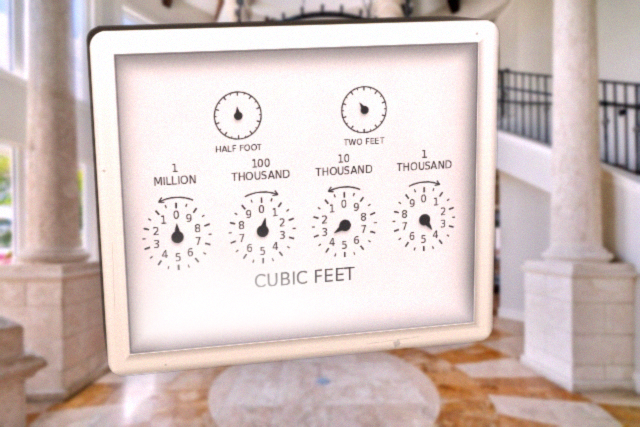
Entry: 3400 (ft³)
